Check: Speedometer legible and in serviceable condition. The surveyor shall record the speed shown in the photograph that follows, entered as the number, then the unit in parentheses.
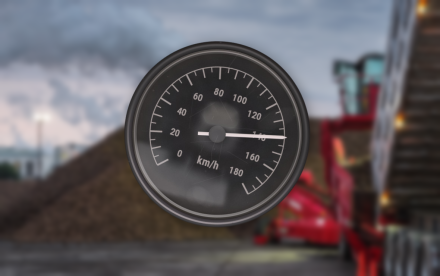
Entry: 140 (km/h)
